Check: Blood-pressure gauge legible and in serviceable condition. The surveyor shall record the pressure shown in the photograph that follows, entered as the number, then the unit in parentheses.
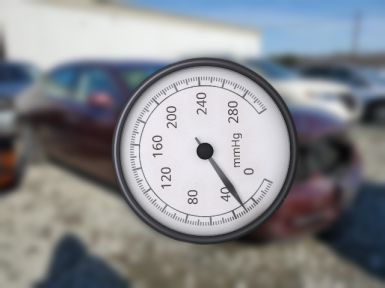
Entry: 30 (mmHg)
